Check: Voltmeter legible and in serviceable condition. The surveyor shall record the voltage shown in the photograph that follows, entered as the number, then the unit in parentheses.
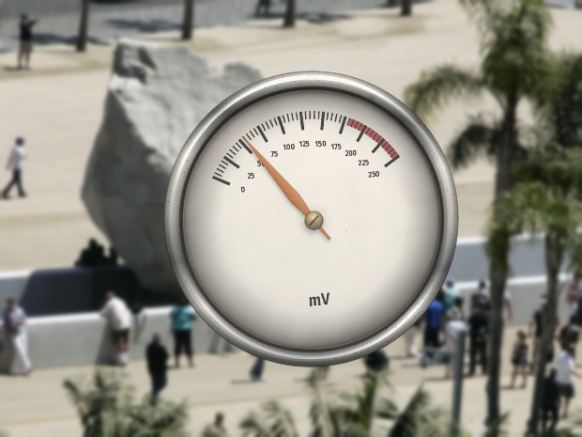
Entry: 55 (mV)
